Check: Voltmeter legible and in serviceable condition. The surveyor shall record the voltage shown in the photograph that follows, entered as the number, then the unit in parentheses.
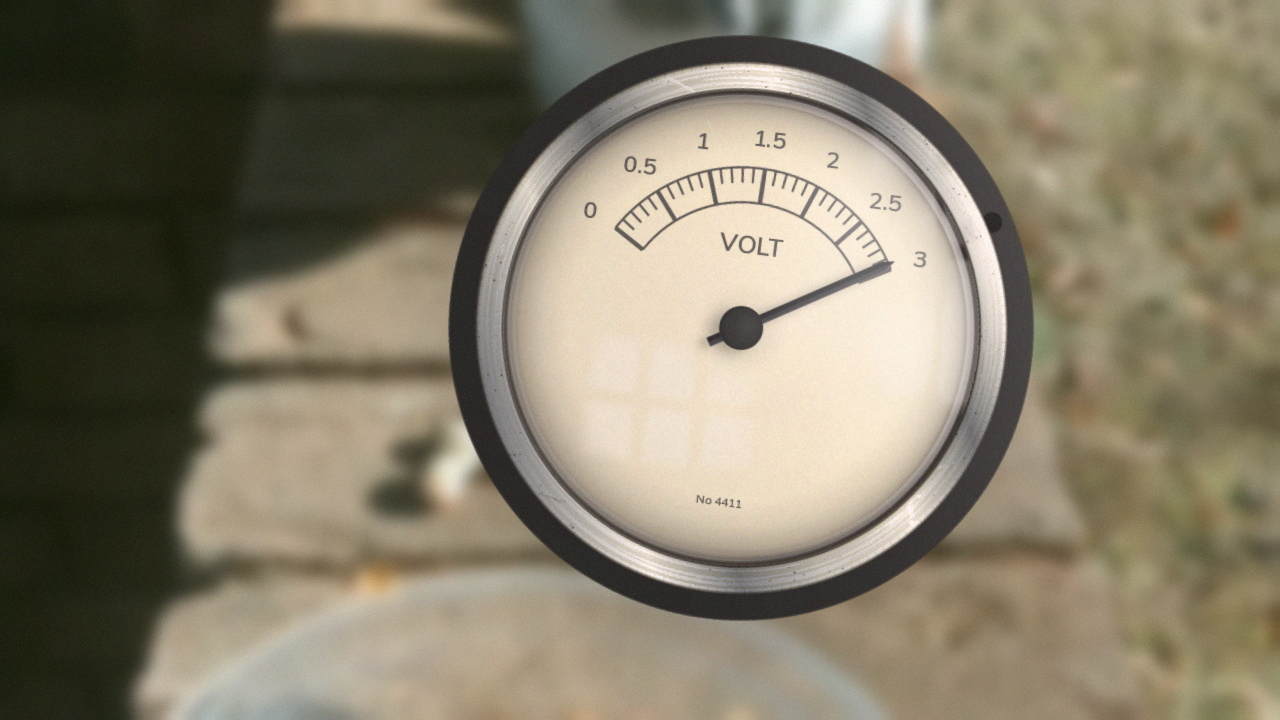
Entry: 2.95 (V)
